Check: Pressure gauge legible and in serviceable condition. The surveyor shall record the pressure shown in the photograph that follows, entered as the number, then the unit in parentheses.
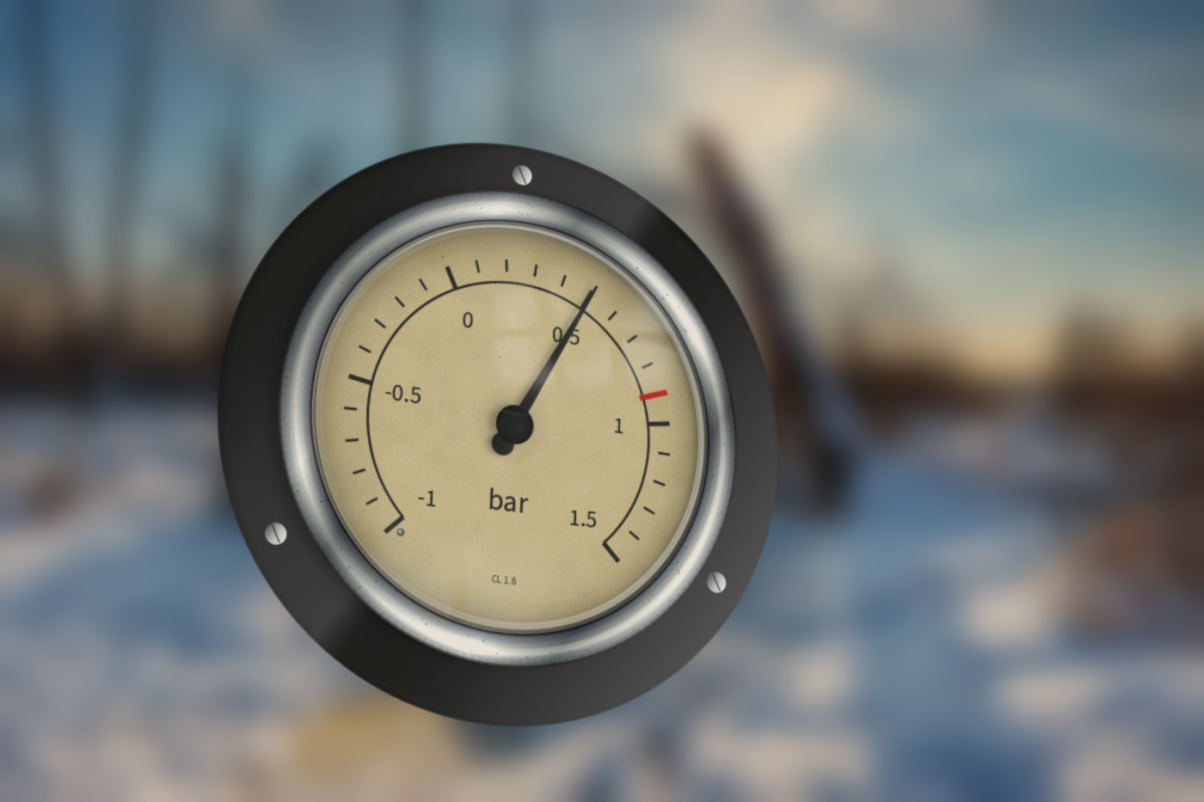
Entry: 0.5 (bar)
